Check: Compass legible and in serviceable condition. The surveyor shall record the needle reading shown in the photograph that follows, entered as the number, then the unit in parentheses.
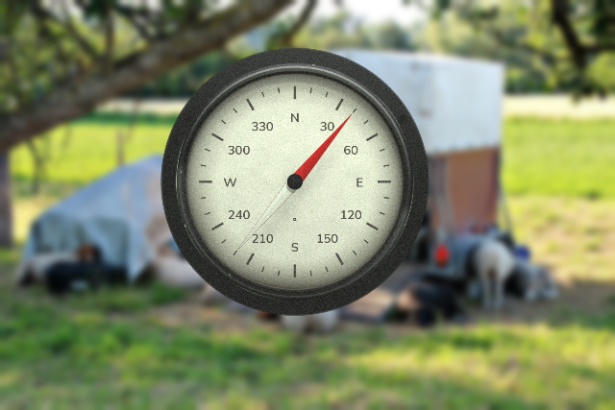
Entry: 40 (°)
